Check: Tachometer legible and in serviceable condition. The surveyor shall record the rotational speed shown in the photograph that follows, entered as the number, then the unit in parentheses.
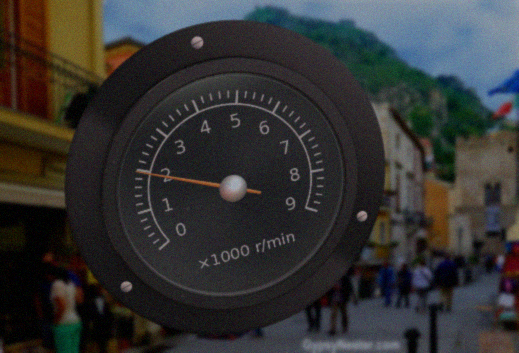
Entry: 2000 (rpm)
